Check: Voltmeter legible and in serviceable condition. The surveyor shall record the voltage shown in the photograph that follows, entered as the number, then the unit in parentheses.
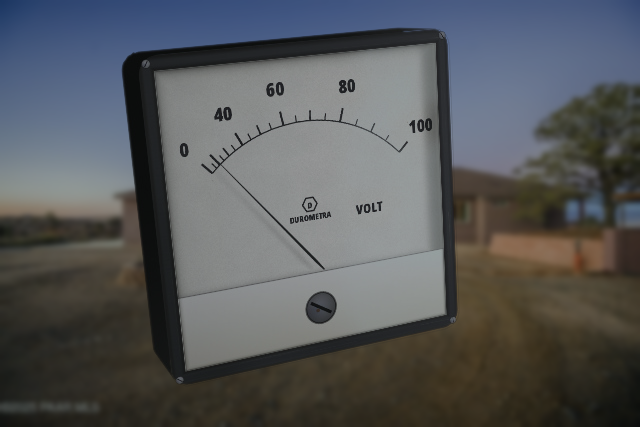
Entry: 20 (V)
